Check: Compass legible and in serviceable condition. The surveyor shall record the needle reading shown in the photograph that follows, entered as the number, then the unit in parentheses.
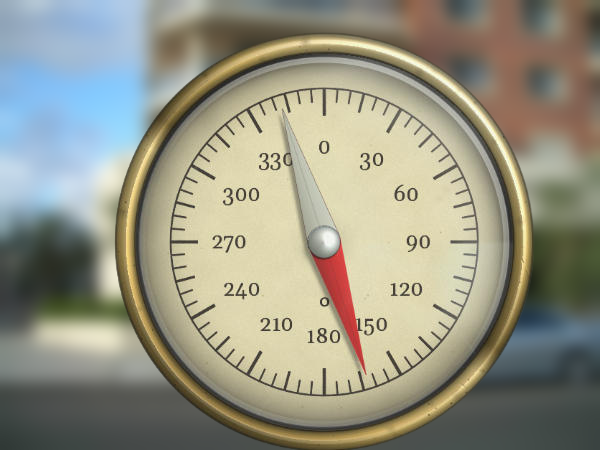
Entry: 162.5 (°)
